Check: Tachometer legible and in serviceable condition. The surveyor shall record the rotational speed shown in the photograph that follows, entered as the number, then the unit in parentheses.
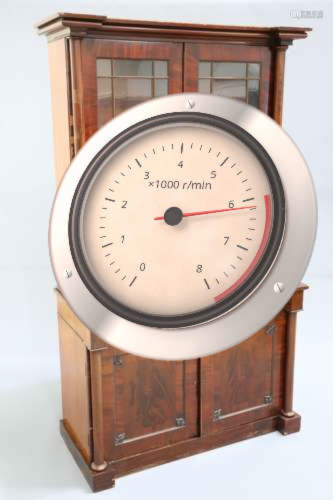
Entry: 6200 (rpm)
